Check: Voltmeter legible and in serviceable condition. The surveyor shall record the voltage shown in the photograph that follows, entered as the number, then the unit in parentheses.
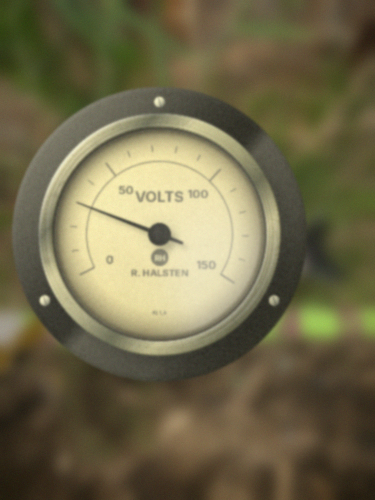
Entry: 30 (V)
